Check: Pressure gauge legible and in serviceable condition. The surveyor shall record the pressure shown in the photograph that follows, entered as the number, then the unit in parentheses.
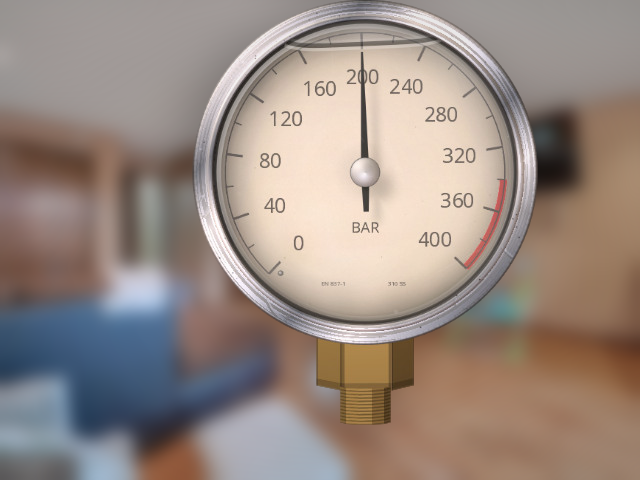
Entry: 200 (bar)
